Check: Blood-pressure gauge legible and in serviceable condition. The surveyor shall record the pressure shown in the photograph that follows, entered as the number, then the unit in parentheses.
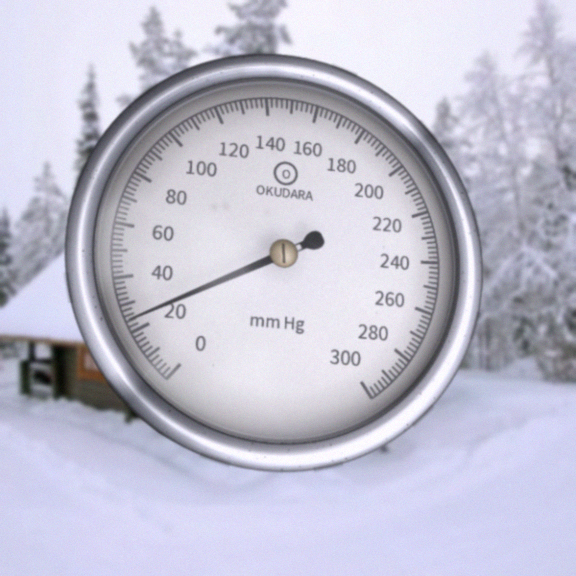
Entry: 24 (mmHg)
